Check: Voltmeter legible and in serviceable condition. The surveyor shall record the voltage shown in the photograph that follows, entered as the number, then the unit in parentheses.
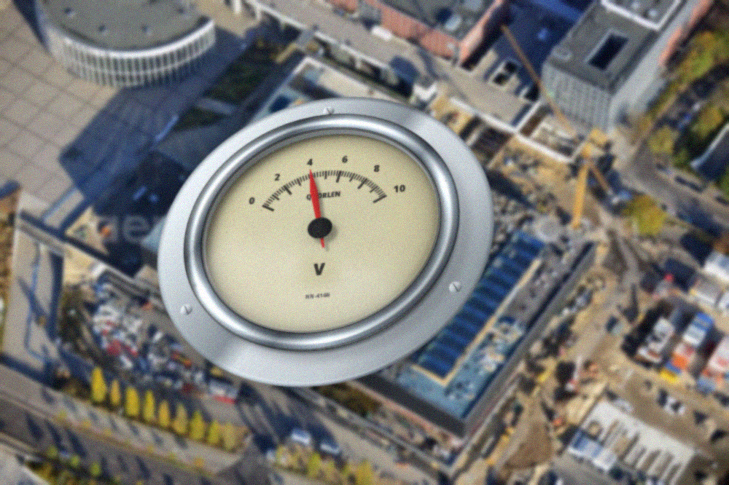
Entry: 4 (V)
